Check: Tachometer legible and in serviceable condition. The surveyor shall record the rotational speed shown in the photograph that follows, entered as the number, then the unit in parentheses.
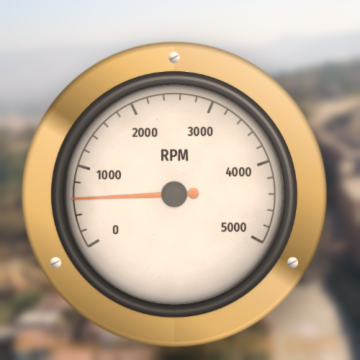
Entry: 600 (rpm)
